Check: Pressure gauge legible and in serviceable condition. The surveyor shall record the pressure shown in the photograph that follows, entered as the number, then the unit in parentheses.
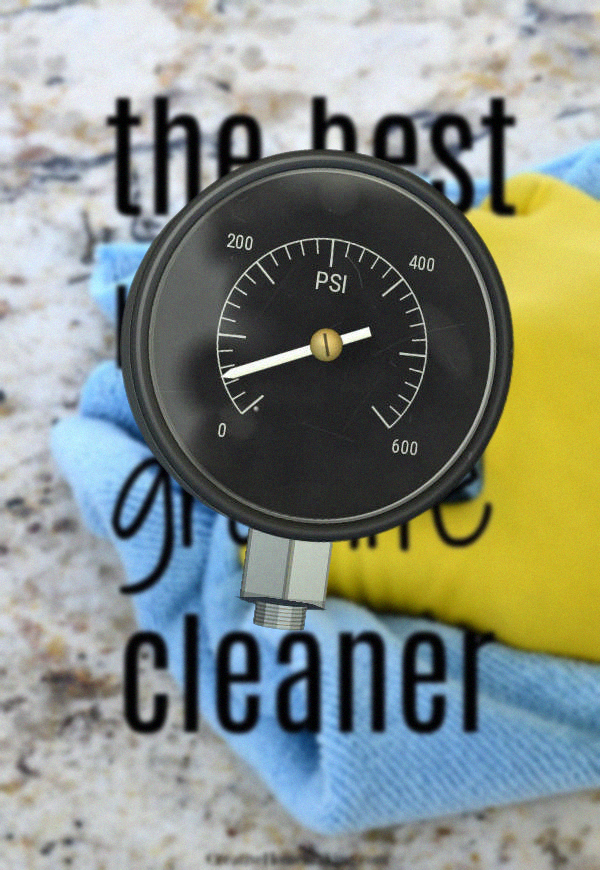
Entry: 50 (psi)
